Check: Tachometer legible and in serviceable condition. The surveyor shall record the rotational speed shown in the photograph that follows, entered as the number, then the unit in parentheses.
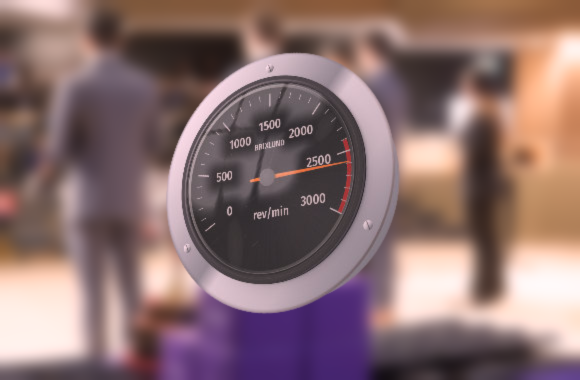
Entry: 2600 (rpm)
